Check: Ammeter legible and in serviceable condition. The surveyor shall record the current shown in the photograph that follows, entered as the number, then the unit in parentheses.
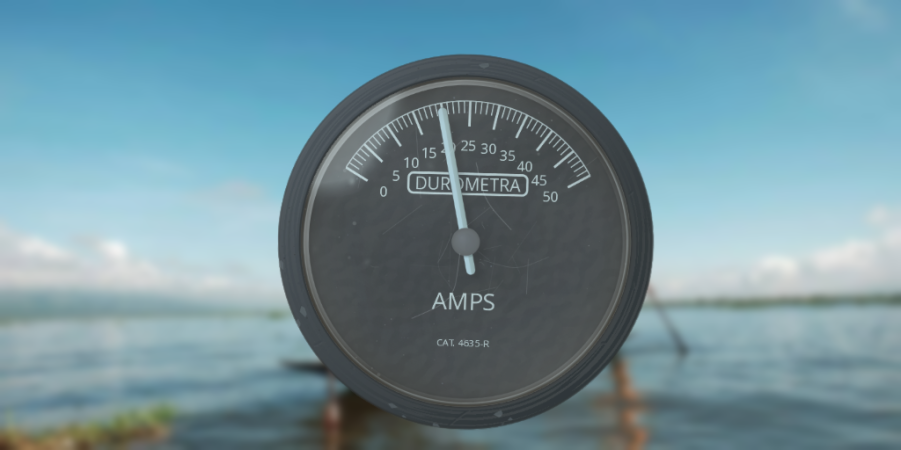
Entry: 20 (A)
